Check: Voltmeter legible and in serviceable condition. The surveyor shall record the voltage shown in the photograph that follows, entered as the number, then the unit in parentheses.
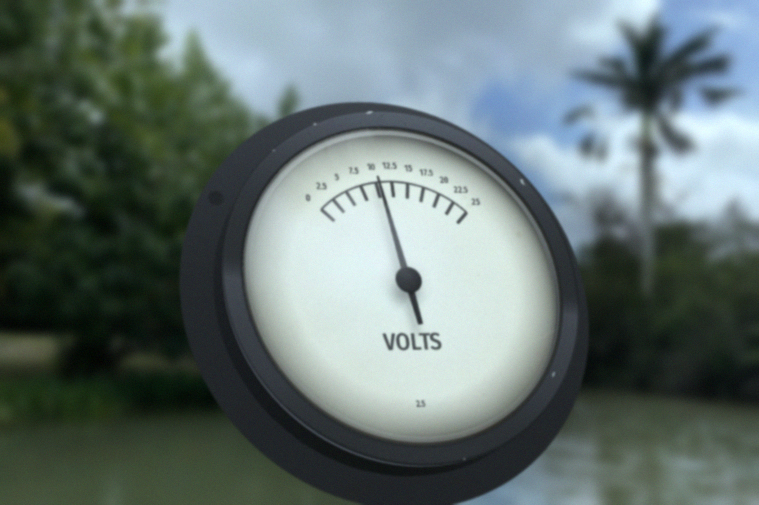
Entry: 10 (V)
